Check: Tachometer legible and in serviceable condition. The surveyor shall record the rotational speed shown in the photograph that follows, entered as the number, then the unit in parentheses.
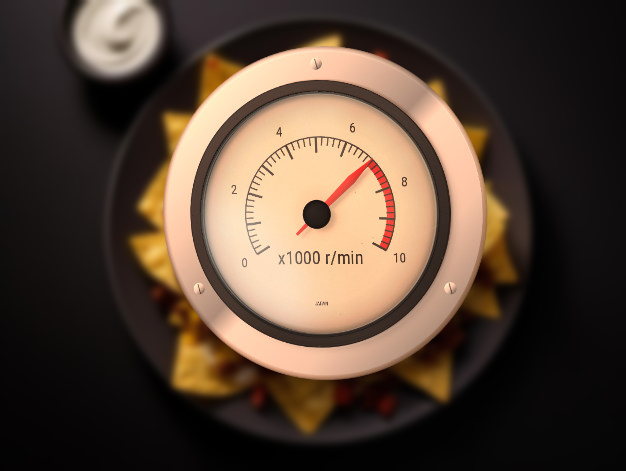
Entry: 7000 (rpm)
